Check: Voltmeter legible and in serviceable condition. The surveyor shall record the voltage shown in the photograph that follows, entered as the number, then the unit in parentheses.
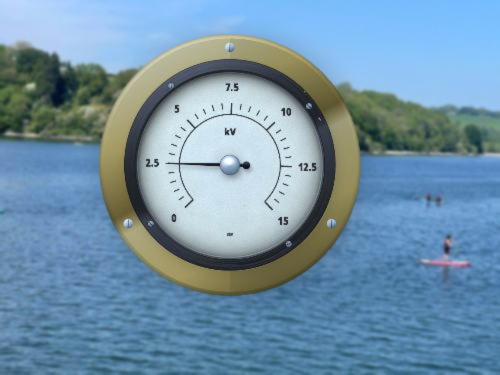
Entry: 2.5 (kV)
